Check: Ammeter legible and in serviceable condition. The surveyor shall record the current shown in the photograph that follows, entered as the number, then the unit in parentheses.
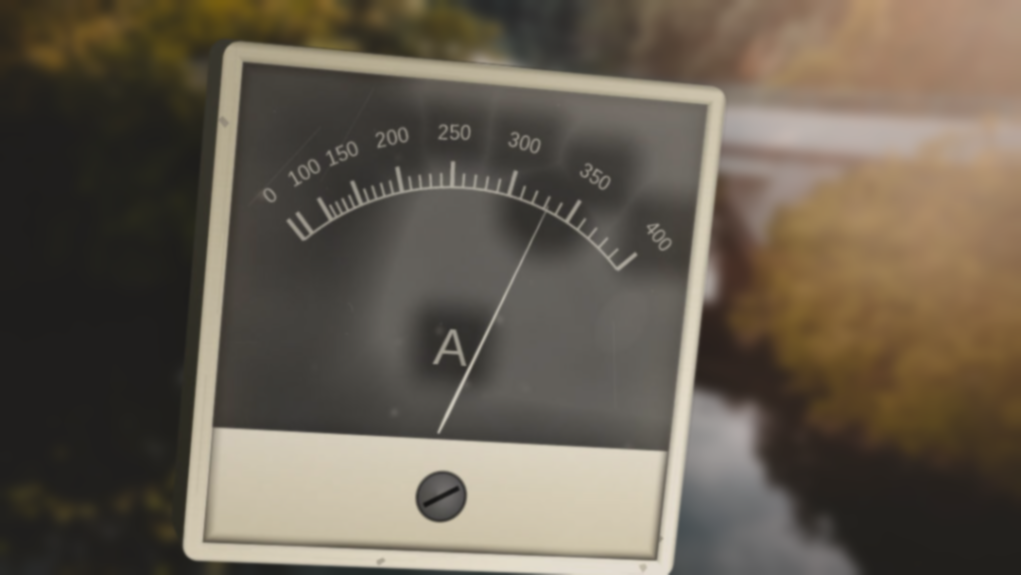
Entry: 330 (A)
